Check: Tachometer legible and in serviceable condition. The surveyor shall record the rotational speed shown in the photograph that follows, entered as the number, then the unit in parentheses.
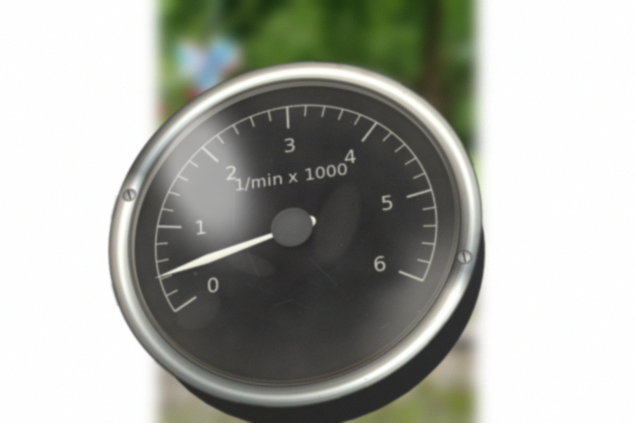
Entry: 400 (rpm)
